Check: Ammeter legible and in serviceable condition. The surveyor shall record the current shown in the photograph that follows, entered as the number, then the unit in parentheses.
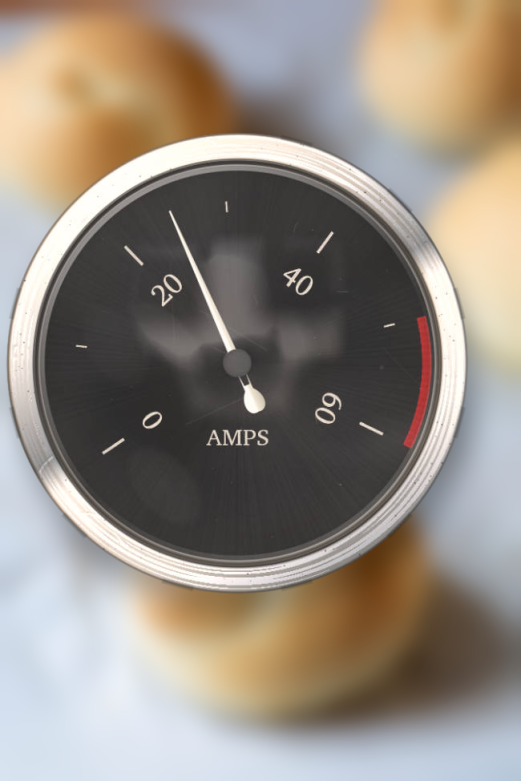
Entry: 25 (A)
